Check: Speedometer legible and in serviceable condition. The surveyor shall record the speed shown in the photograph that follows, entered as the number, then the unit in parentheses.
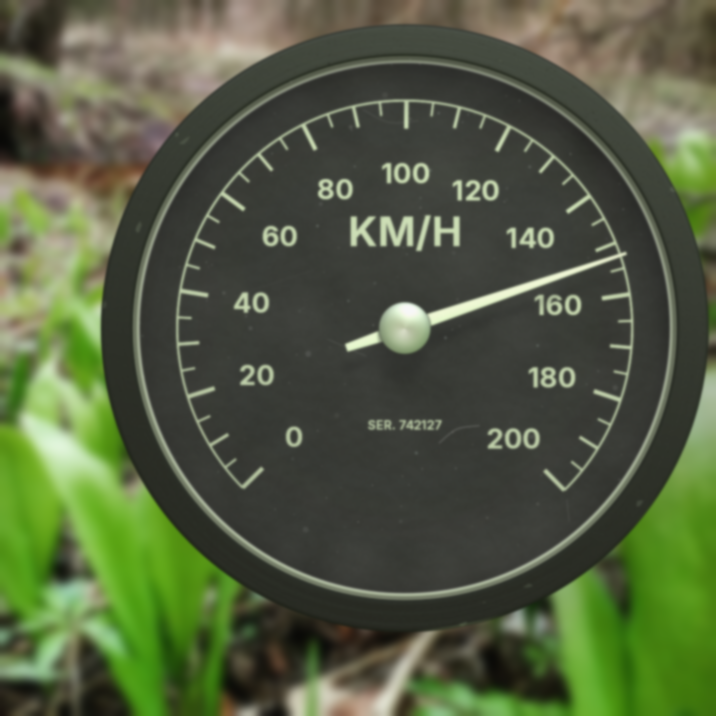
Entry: 152.5 (km/h)
